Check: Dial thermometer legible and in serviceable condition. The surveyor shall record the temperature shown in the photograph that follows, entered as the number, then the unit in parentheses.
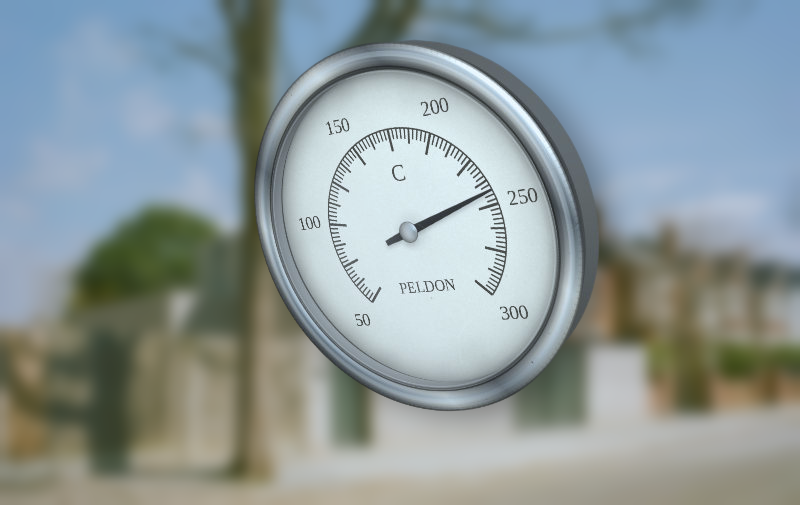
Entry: 242.5 (°C)
